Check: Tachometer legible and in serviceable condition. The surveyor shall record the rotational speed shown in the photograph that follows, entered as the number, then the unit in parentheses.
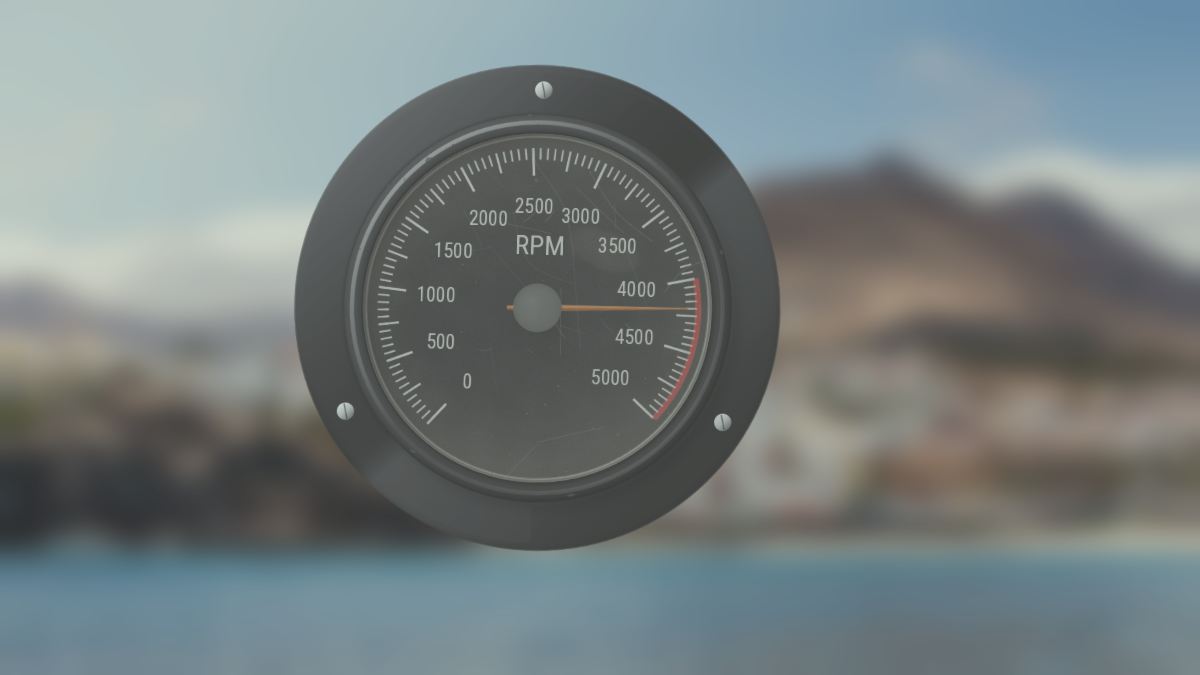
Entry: 4200 (rpm)
